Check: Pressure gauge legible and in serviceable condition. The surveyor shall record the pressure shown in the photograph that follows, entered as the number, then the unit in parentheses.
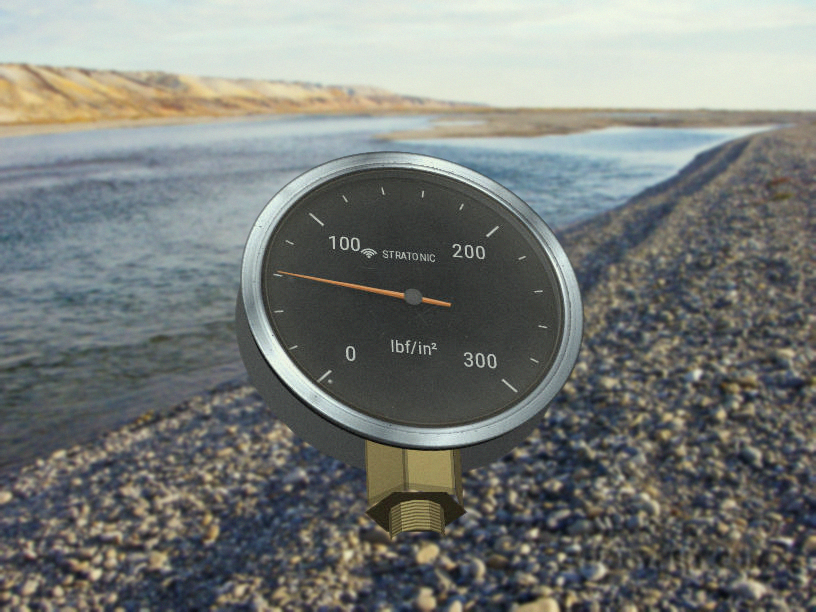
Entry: 60 (psi)
